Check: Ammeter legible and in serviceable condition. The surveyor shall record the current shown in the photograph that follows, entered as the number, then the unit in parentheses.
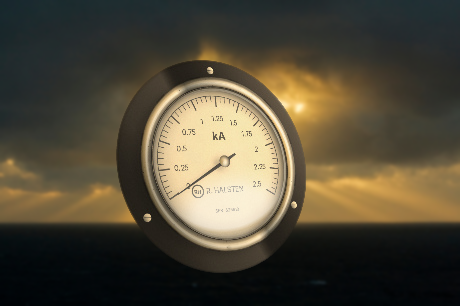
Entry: 0 (kA)
